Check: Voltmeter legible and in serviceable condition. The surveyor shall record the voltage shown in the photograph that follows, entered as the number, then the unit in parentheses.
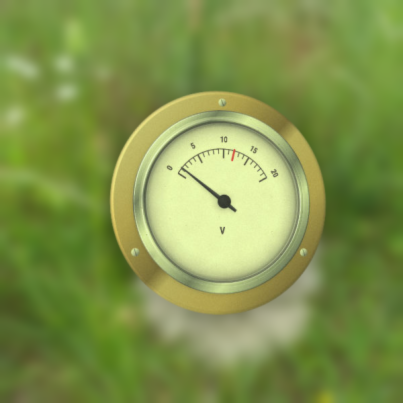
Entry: 1 (V)
